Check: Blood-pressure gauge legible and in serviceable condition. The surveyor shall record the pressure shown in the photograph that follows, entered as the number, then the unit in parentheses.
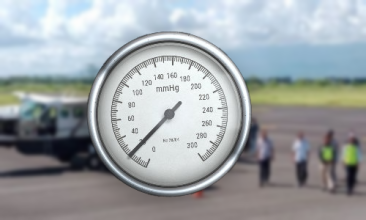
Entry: 20 (mmHg)
